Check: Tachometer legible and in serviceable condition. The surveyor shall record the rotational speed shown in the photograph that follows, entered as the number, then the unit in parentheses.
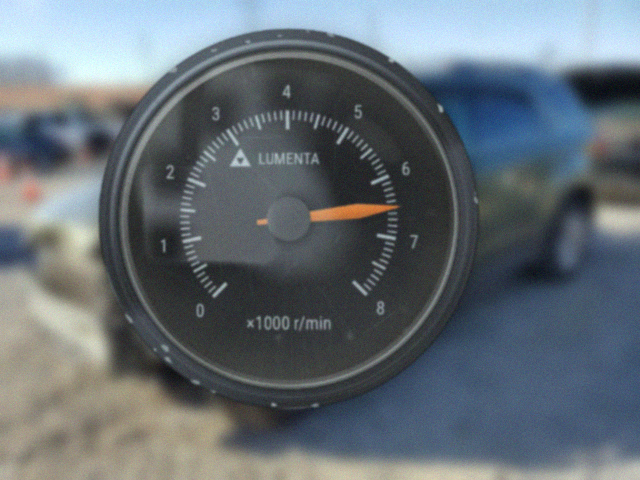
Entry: 6500 (rpm)
